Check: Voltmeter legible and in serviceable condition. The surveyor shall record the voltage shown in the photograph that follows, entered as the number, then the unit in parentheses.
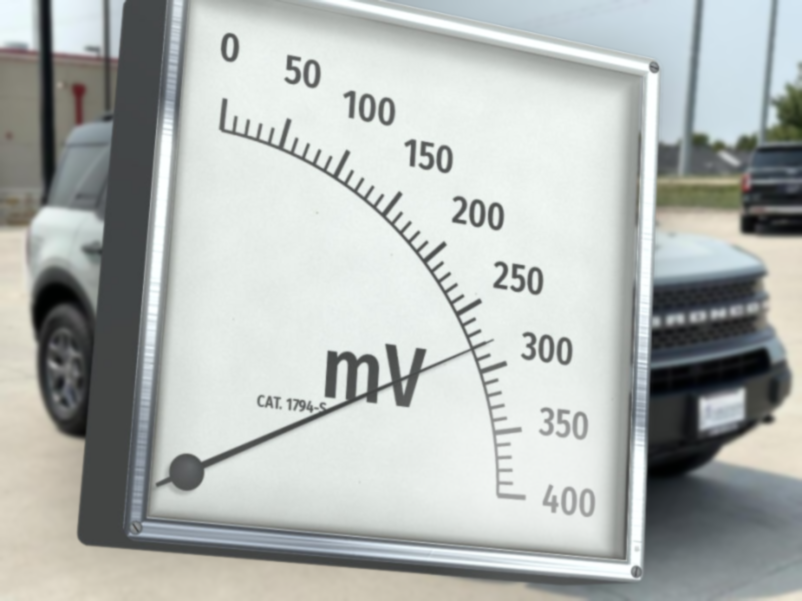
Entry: 280 (mV)
